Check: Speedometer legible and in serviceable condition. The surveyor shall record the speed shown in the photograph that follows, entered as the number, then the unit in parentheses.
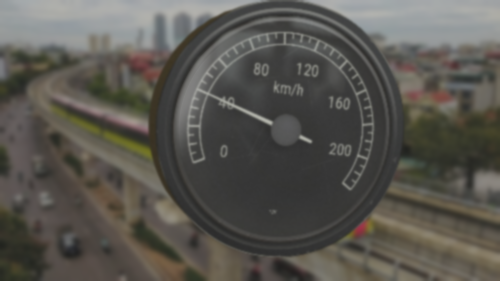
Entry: 40 (km/h)
